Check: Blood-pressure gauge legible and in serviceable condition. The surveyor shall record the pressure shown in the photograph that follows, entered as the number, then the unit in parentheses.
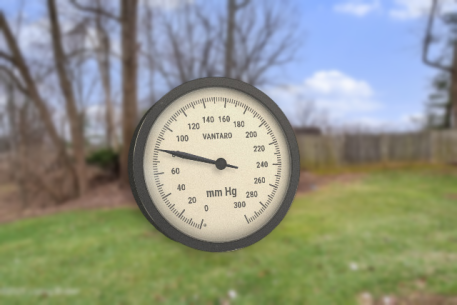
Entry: 80 (mmHg)
